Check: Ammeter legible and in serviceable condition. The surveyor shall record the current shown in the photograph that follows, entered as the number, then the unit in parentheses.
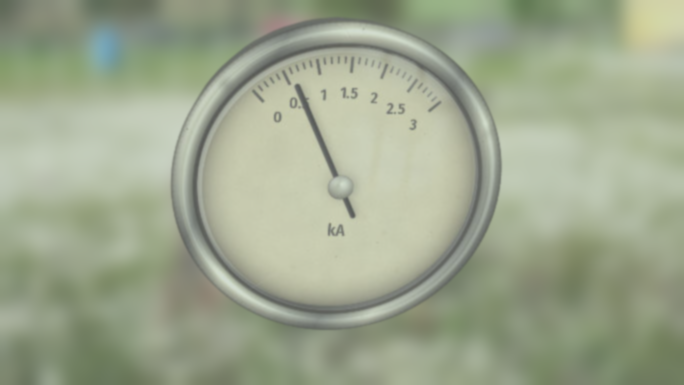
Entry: 0.6 (kA)
